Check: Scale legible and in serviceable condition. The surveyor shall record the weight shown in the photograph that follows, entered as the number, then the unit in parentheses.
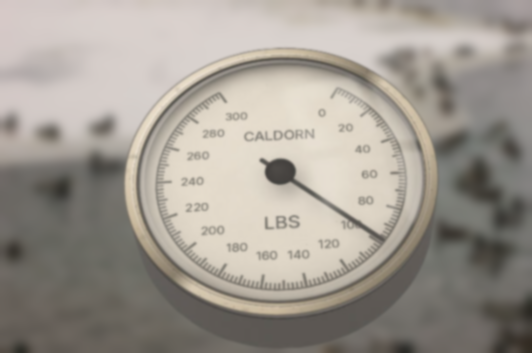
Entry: 100 (lb)
